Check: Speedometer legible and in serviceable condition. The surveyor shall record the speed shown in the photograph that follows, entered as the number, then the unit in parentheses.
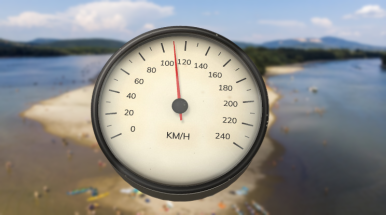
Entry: 110 (km/h)
